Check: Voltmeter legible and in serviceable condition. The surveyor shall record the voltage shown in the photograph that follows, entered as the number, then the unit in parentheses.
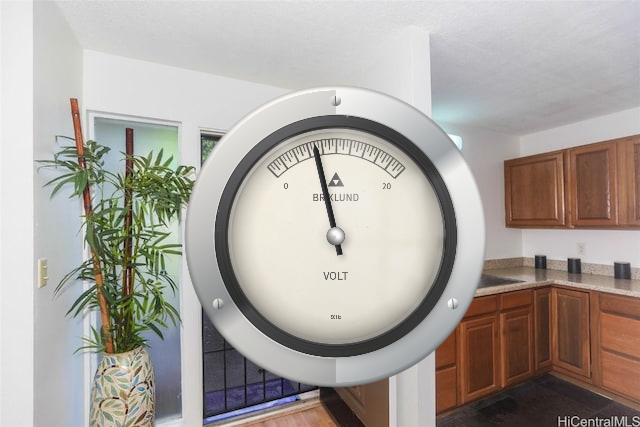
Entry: 7 (V)
